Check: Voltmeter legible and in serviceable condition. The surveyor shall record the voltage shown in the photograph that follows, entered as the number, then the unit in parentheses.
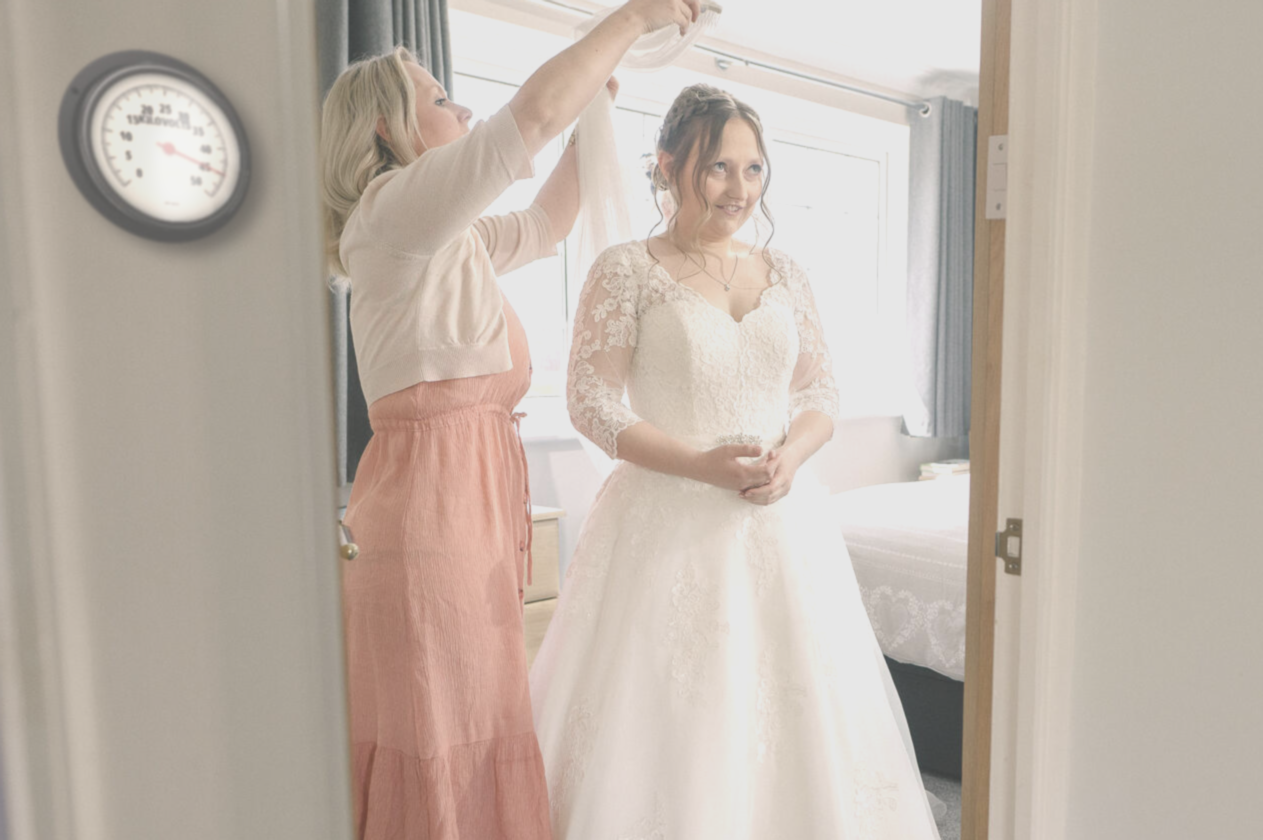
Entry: 45 (kV)
